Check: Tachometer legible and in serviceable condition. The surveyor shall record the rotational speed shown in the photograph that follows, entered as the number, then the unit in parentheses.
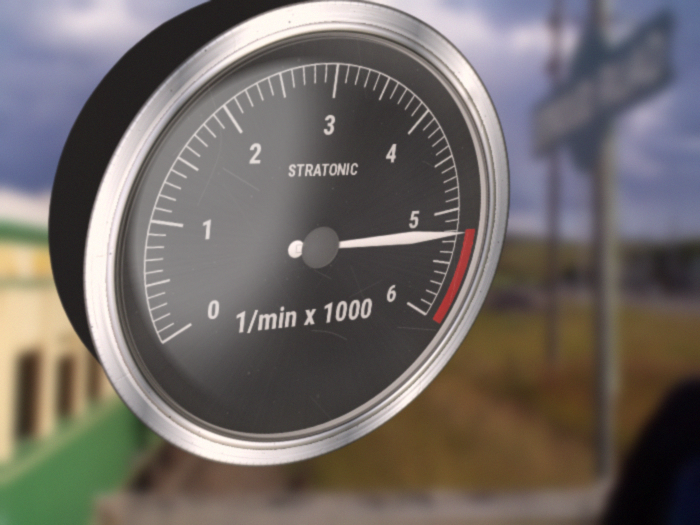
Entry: 5200 (rpm)
